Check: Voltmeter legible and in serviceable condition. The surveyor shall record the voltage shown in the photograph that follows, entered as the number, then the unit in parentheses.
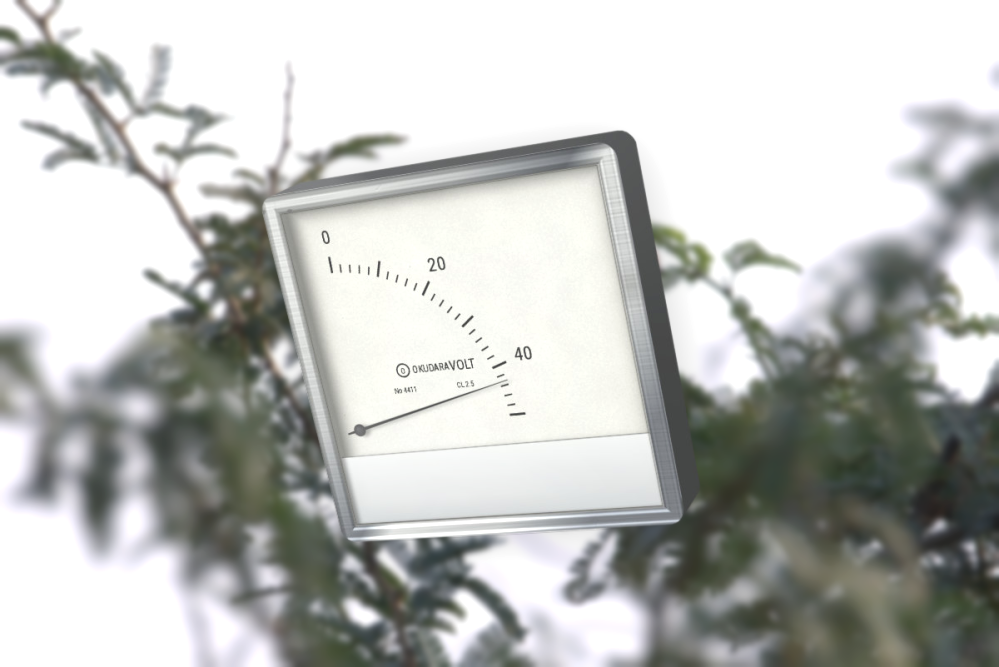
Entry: 43 (V)
